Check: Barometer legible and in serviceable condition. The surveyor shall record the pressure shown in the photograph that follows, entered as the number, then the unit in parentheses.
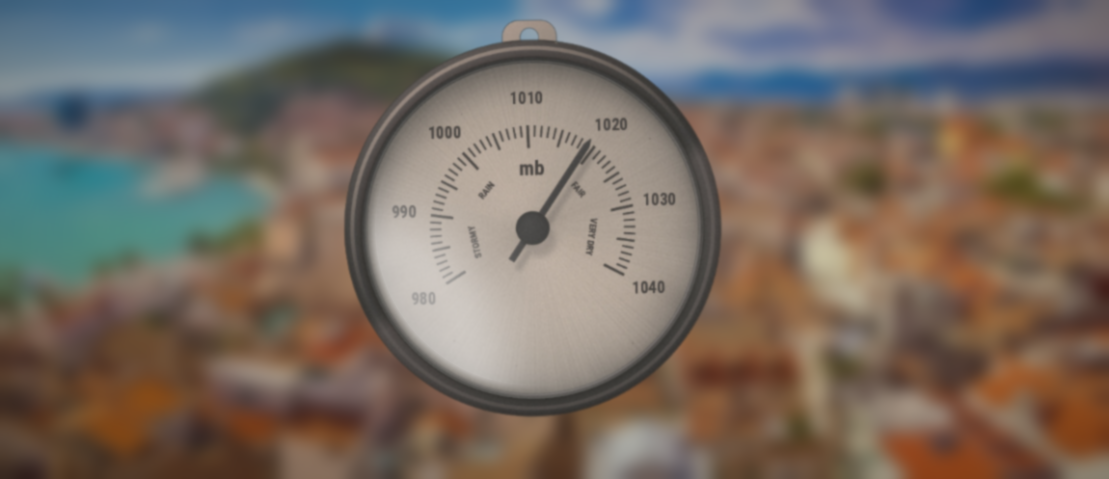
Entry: 1019 (mbar)
